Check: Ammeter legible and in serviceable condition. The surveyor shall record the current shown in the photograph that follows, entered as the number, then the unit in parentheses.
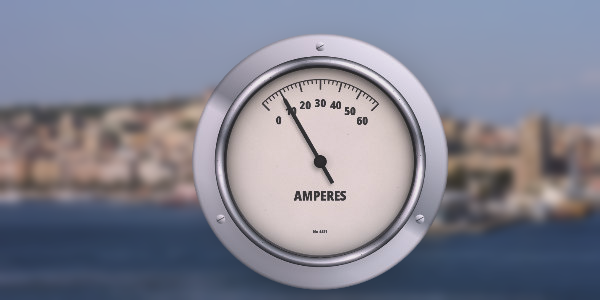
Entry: 10 (A)
